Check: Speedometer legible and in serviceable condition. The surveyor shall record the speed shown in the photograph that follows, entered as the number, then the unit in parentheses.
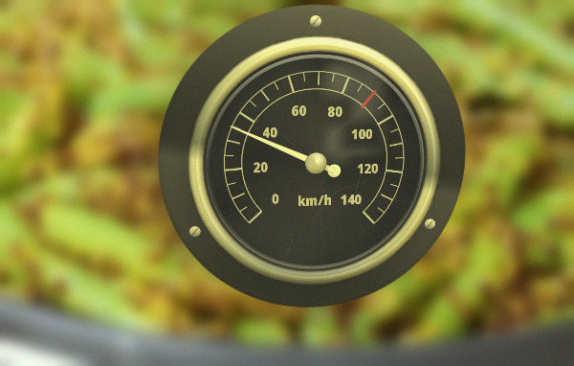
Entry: 35 (km/h)
